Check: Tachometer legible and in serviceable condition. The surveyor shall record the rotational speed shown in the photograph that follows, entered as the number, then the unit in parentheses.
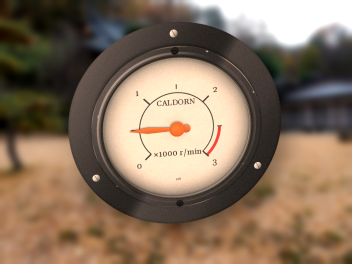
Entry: 500 (rpm)
